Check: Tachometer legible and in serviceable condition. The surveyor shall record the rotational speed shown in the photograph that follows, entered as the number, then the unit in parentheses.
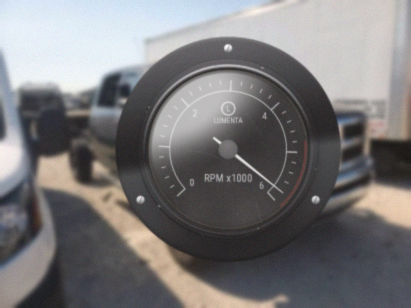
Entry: 5800 (rpm)
